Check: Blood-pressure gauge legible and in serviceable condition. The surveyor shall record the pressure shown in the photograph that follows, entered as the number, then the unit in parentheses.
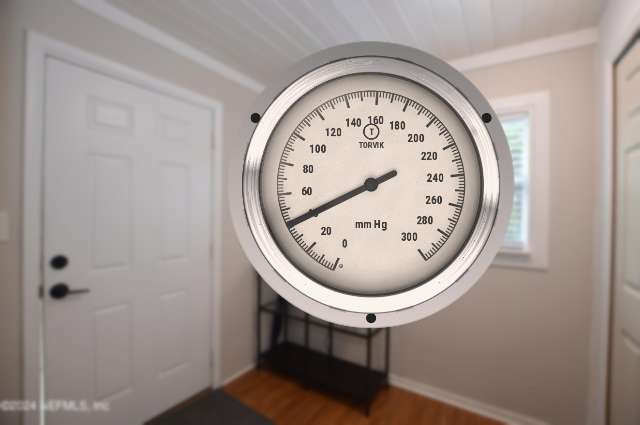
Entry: 40 (mmHg)
